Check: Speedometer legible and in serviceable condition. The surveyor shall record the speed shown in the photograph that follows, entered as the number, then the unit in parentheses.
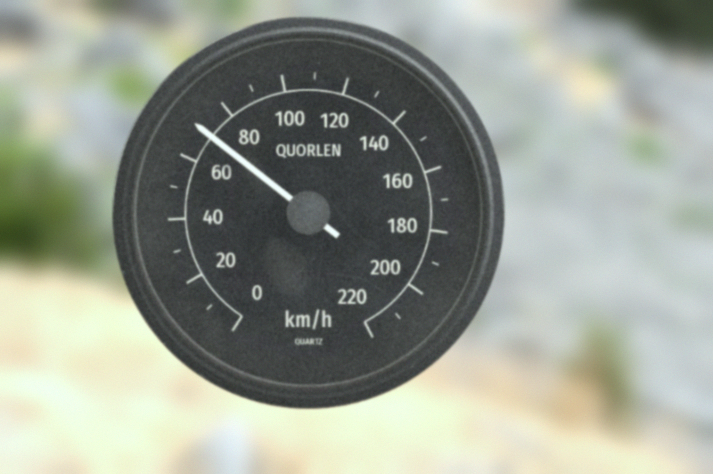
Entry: 70 (km/h)
